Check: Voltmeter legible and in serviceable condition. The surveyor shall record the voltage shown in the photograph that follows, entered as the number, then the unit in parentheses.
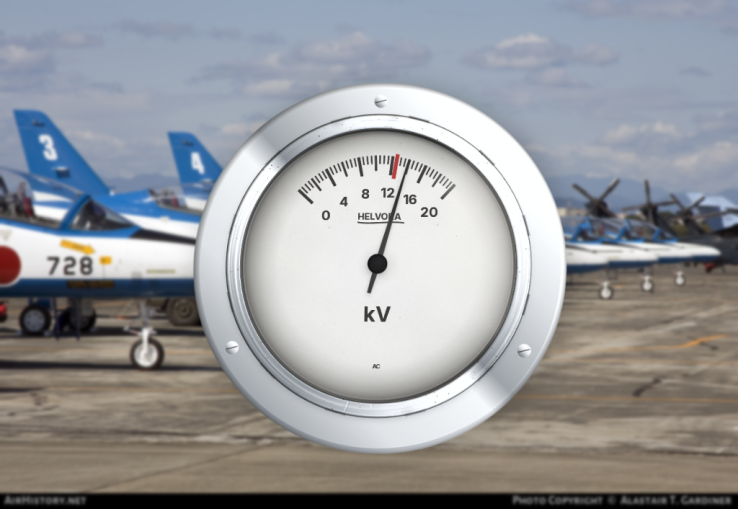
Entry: 14 (kV)
